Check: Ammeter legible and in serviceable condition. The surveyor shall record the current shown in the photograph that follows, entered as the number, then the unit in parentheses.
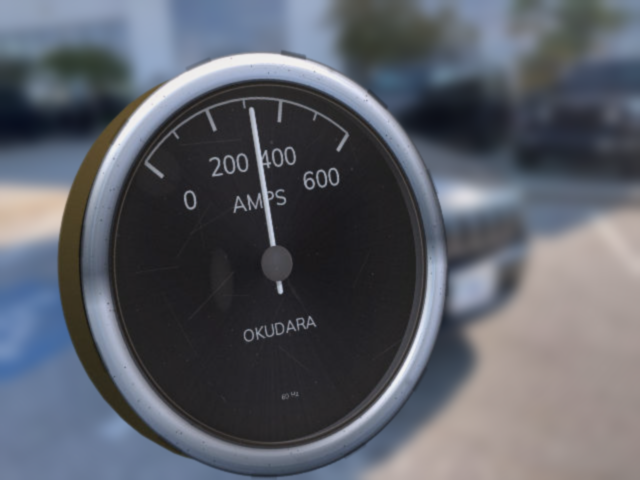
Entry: 300 (A)
